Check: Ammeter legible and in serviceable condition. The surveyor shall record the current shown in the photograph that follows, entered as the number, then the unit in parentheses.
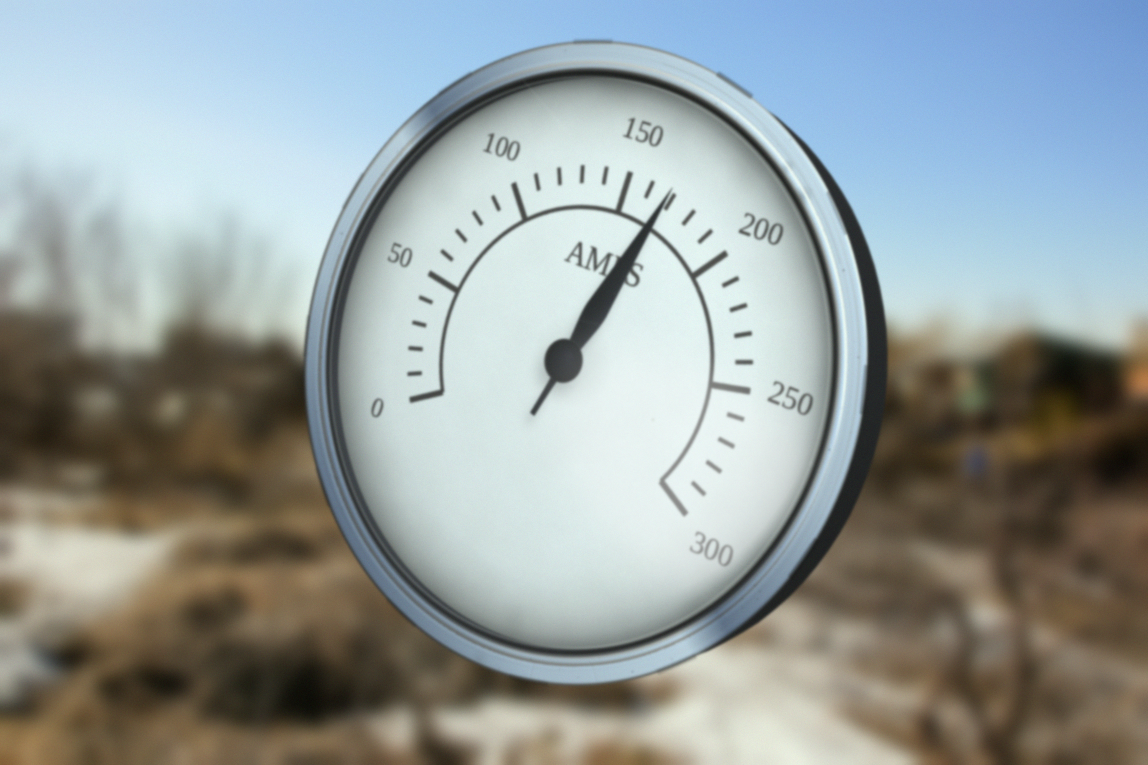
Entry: 170 (A)
